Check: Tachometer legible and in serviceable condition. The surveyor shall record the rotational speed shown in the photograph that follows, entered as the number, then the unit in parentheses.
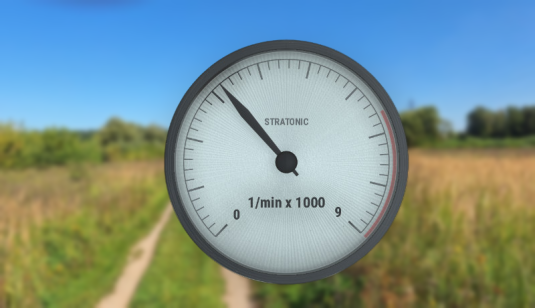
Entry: 3200 (rpm)
